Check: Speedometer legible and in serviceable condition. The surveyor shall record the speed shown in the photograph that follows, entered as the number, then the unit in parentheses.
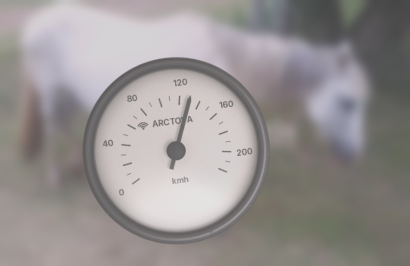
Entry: 130 (km/h)
